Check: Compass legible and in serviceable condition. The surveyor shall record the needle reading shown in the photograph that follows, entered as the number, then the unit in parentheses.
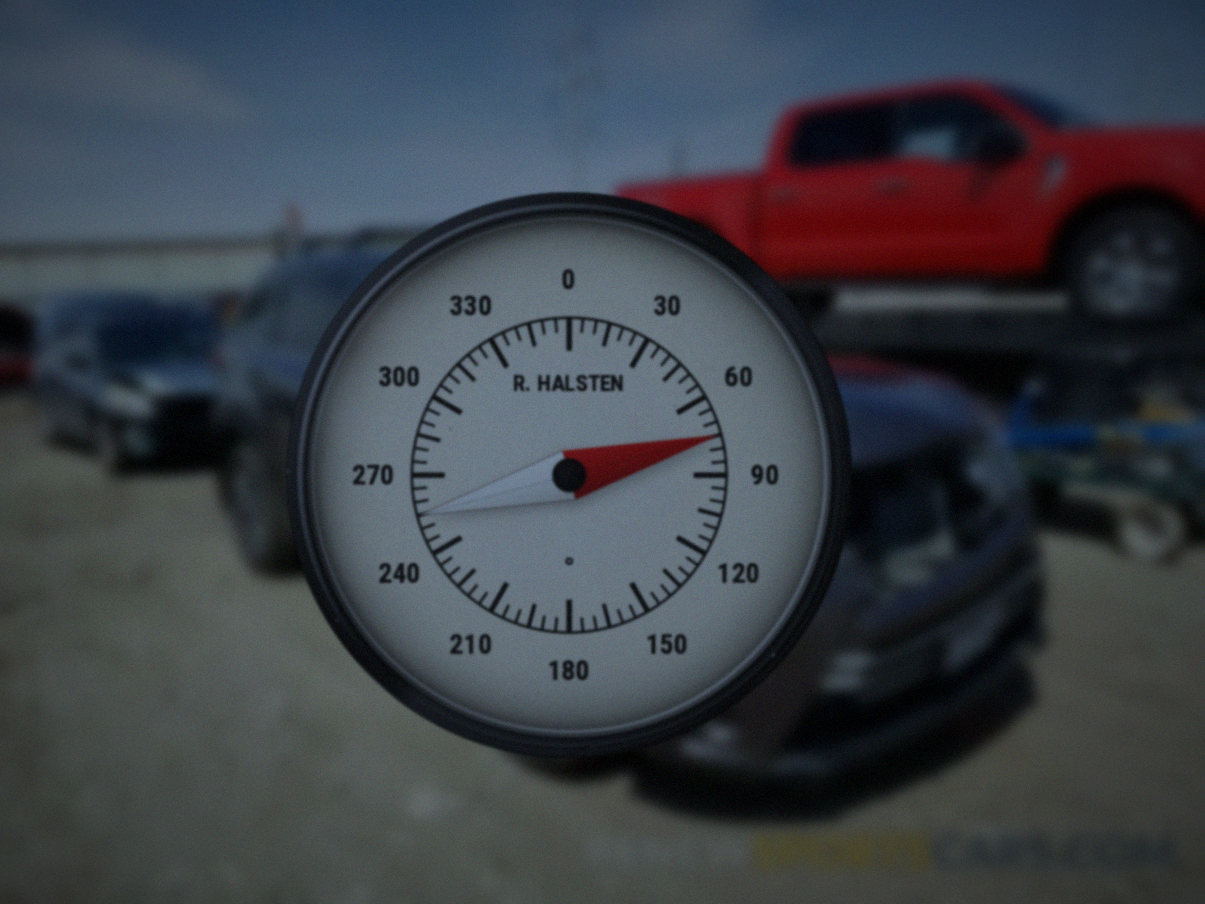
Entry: 75 (°)
